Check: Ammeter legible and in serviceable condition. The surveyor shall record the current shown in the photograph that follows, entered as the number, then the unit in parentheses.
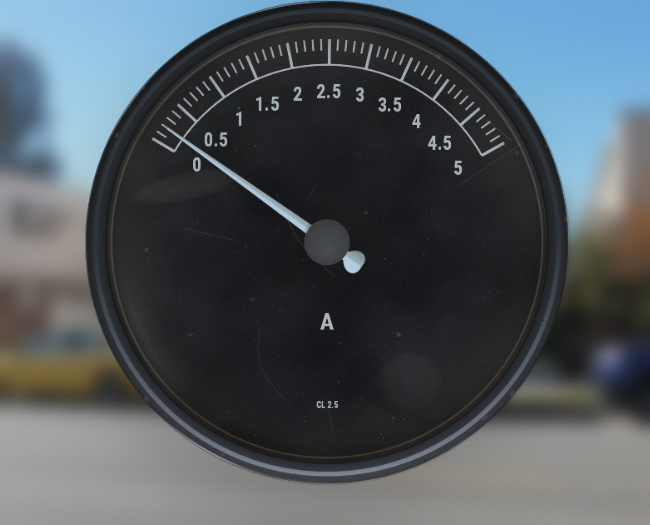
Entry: 0.2 (A)
